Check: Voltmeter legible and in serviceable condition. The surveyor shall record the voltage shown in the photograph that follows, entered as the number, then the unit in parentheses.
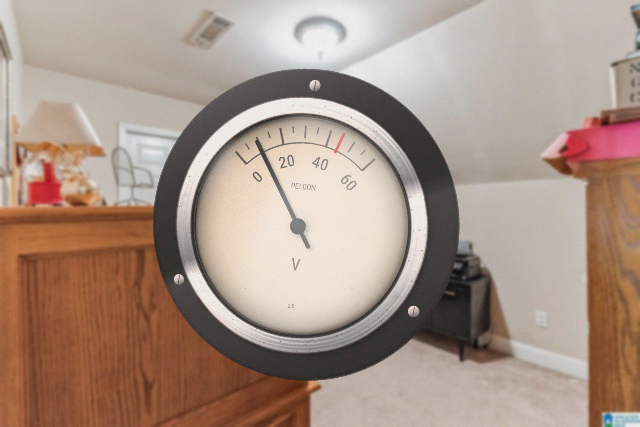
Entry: 10 (V)
